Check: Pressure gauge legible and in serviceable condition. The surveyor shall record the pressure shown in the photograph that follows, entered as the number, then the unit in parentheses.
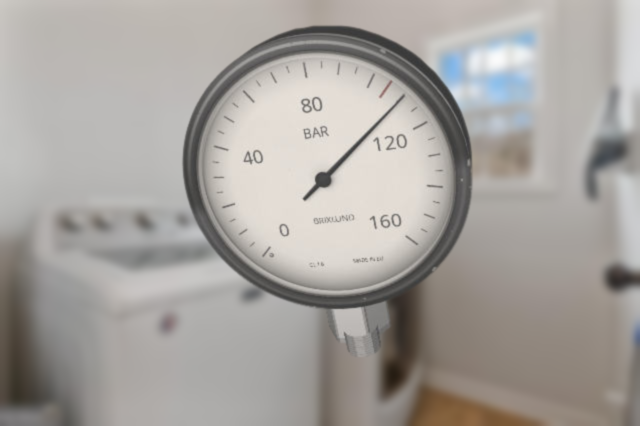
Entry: 110 (bar)
